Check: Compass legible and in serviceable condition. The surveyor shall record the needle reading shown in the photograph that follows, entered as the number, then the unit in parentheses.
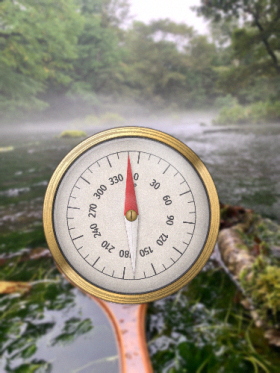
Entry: 350 (°)
